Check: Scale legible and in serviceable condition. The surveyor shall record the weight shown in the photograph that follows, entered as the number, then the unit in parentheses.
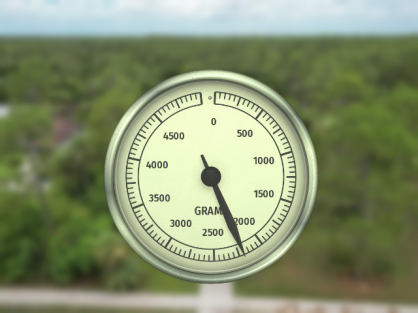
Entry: 2200 (g)
